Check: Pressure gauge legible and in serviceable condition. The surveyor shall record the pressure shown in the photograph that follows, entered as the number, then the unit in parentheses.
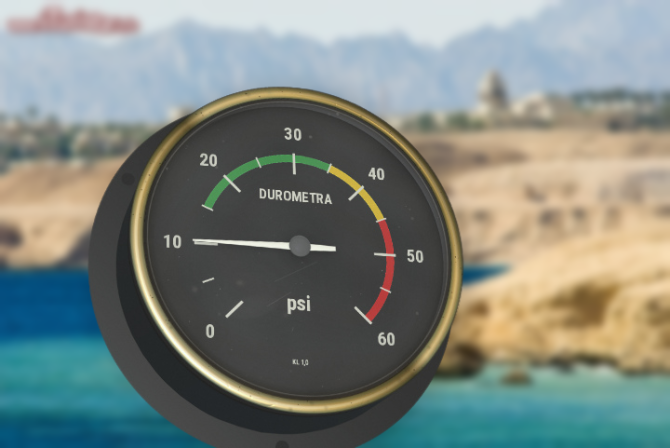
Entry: 10 (psi)
